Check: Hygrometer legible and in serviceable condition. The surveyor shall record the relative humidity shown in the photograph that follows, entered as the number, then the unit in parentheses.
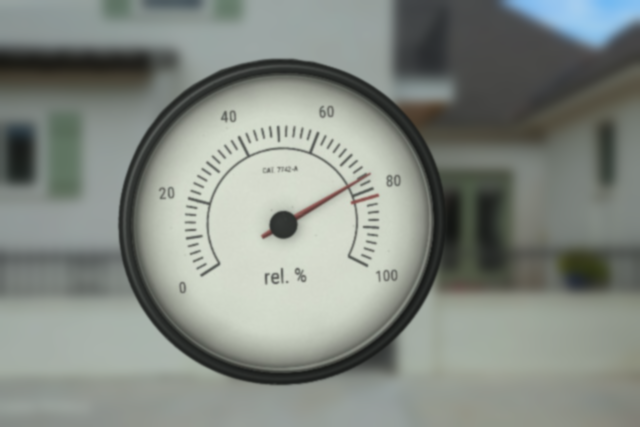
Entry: 76 (%)
